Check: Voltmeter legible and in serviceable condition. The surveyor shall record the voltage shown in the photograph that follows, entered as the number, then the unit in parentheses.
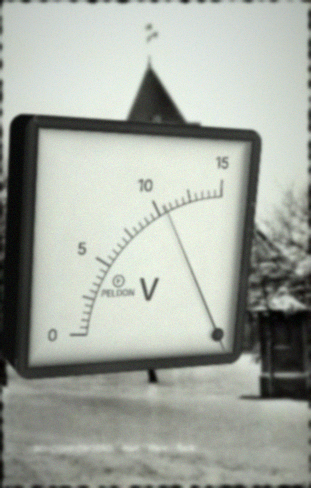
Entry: 10.5 (V)
